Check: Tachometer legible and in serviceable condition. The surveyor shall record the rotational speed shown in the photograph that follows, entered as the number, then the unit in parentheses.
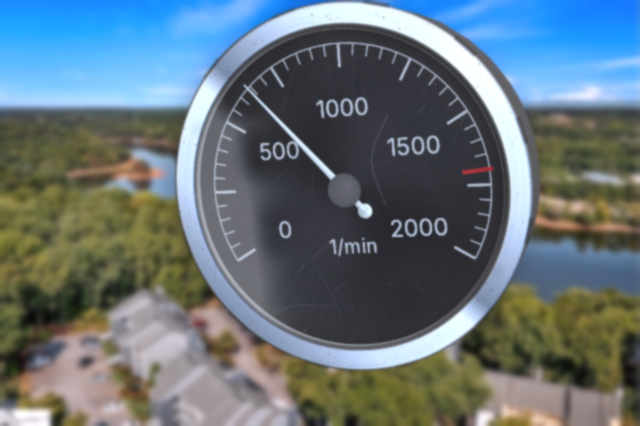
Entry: 650 (rpm)
